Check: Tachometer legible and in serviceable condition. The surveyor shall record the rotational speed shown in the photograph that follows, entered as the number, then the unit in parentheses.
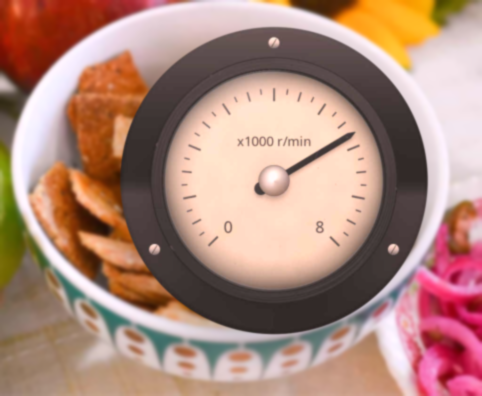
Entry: 5750 (rpm)
